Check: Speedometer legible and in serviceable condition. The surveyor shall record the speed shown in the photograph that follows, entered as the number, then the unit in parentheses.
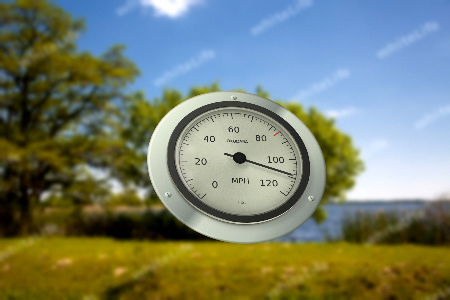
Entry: 110 (mph)
